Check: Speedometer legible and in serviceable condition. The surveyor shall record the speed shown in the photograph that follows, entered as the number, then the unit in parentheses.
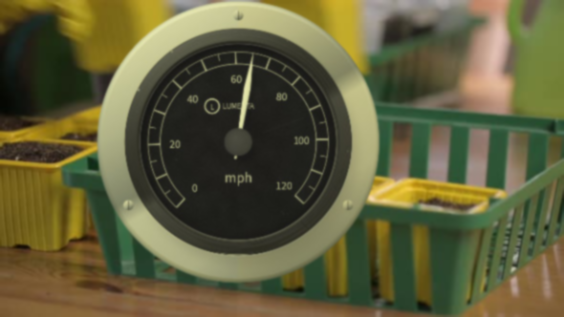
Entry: 65 (mph)
